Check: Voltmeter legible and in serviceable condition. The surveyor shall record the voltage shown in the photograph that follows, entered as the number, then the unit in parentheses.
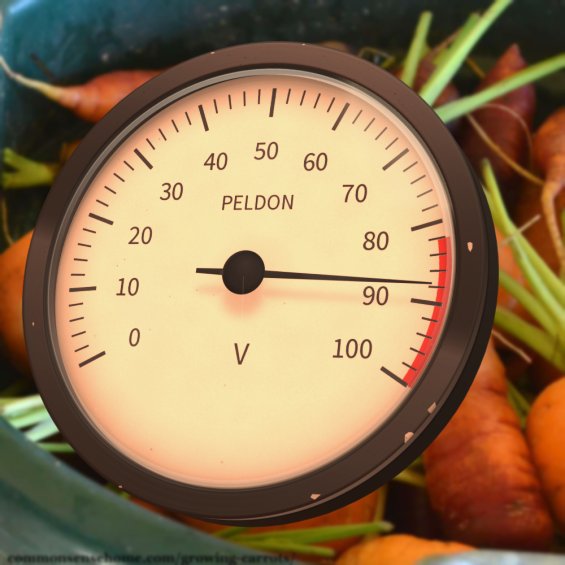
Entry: 88 (V)
